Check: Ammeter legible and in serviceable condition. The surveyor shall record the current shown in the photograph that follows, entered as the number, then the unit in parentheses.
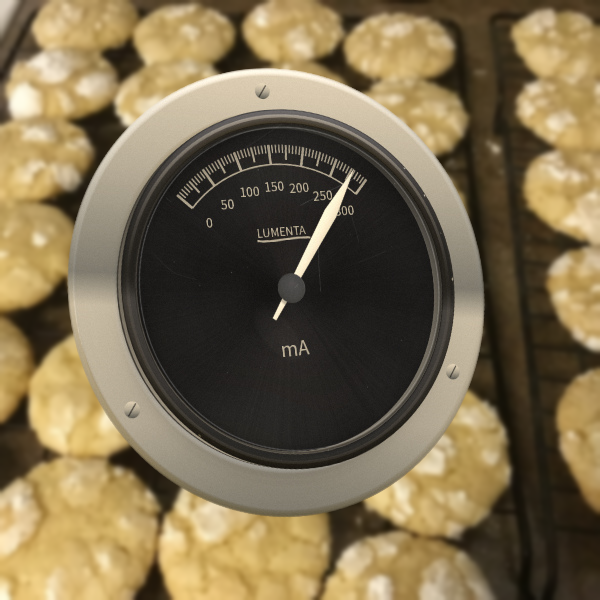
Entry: 275 (mA)
